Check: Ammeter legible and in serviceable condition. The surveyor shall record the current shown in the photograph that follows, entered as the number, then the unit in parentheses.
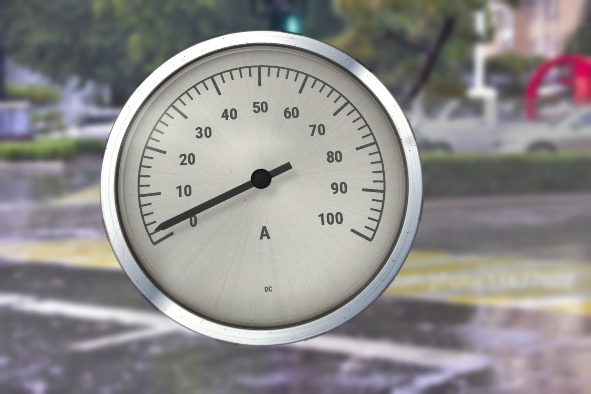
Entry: 2 (A)
